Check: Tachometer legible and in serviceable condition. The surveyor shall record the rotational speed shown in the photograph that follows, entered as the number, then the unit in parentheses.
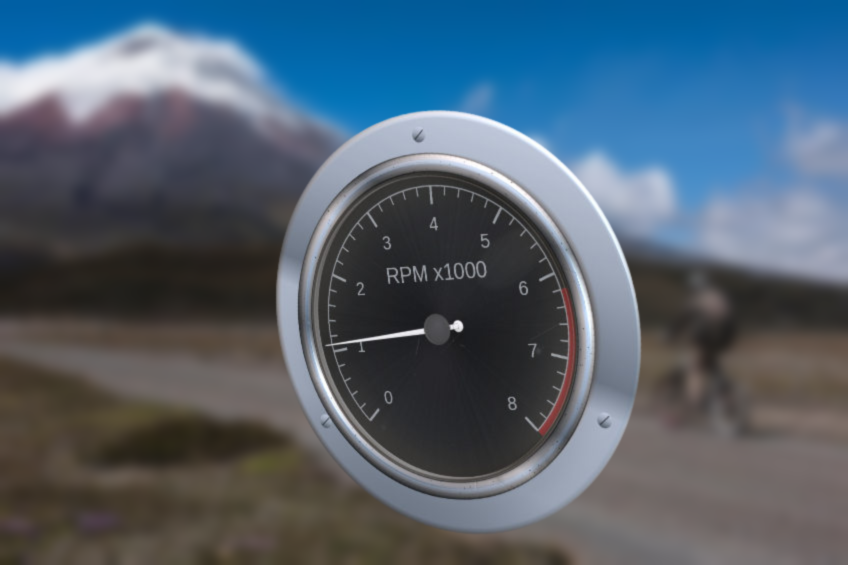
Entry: 1100 (rpm)
